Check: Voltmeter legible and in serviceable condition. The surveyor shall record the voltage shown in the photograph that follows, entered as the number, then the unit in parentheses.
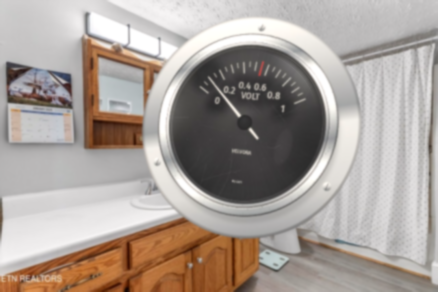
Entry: 0.1 (V)
